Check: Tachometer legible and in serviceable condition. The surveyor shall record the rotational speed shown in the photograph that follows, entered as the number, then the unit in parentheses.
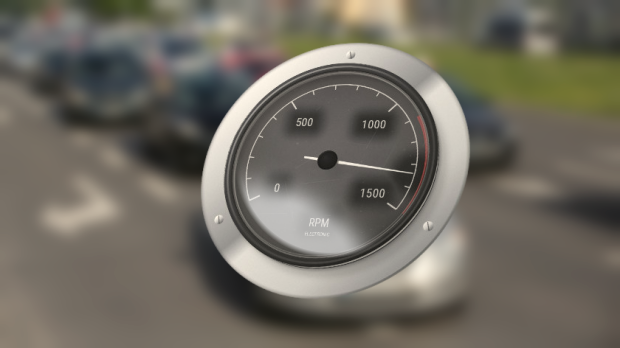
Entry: 1350 (rpm)
